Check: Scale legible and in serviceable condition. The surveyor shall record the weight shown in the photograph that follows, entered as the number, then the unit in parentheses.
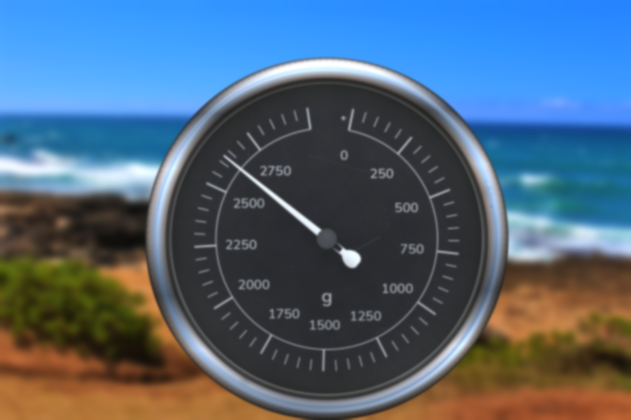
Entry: 2625 (g)
